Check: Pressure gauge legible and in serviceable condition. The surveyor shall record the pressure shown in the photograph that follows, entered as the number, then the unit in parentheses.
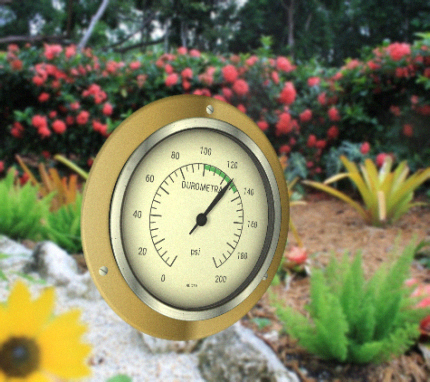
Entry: 125 (psi)
